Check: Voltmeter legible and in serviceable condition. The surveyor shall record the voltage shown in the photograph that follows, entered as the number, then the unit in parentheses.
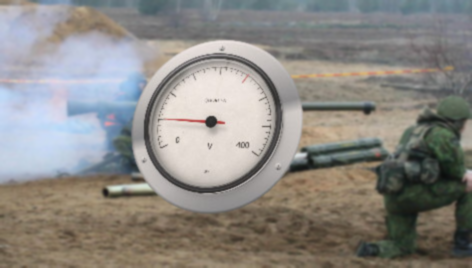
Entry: 50 (V)
